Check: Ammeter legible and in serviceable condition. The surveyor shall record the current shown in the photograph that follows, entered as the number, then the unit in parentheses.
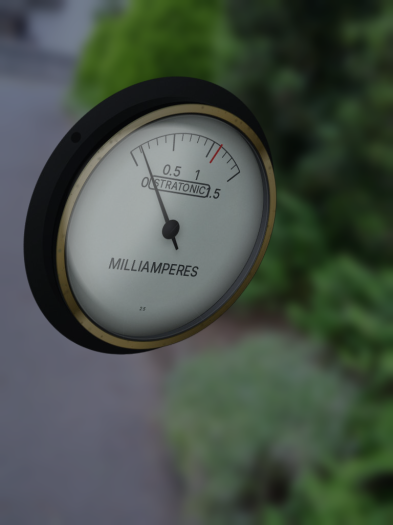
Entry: 0.1 (mA)
